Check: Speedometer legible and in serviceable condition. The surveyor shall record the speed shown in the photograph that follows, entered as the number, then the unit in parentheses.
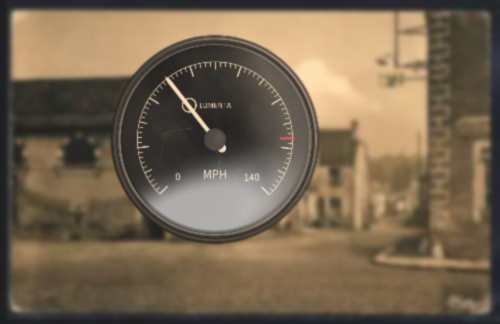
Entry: 50 (mph)
